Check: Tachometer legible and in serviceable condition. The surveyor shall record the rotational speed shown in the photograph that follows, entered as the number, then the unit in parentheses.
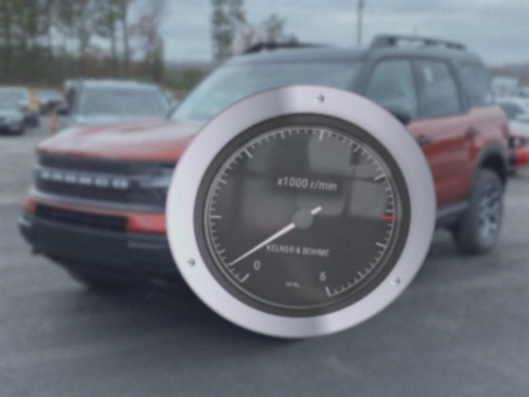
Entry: 300 (rpm)
